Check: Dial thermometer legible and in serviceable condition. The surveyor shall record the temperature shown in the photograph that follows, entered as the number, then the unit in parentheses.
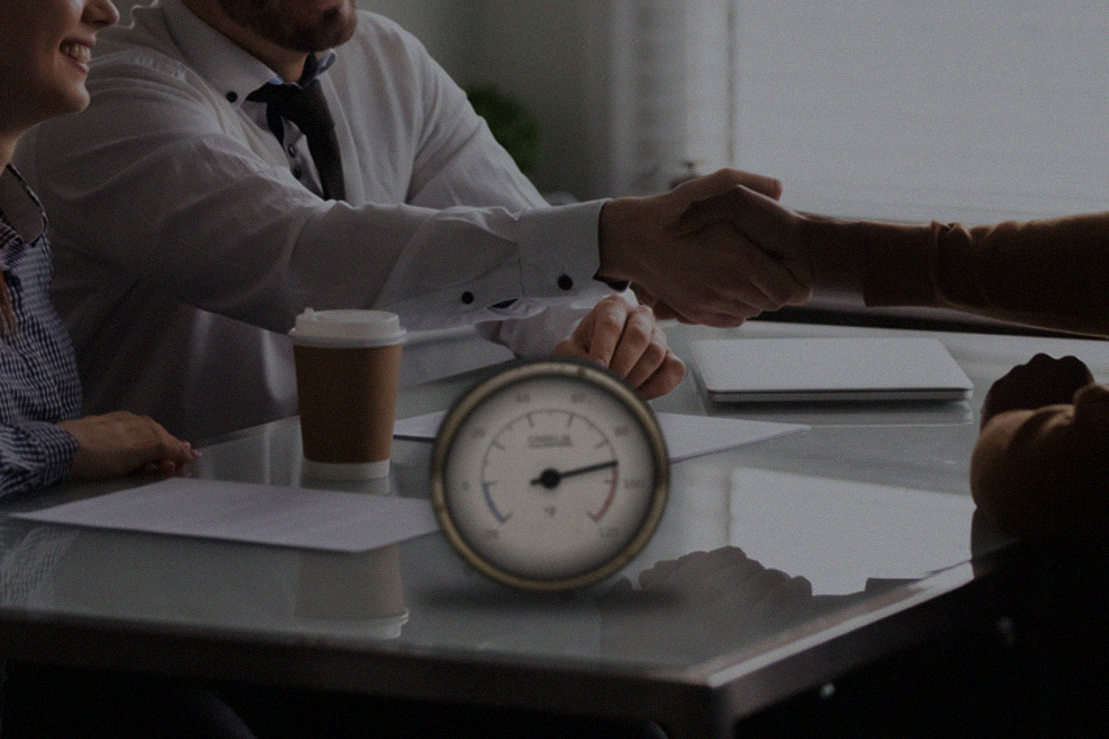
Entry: 90 (°F)
